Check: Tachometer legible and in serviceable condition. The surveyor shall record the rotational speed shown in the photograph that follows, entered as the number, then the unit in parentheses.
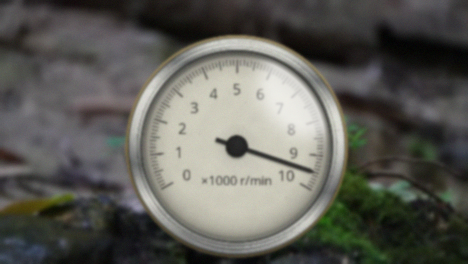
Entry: 9500 (rpm)
